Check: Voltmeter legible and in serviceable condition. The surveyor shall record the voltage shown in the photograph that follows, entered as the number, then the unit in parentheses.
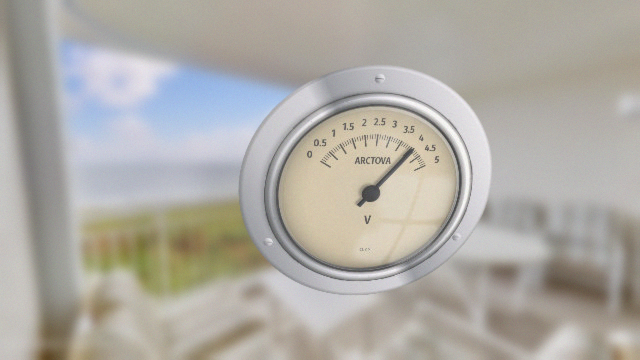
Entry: 4 (V)
